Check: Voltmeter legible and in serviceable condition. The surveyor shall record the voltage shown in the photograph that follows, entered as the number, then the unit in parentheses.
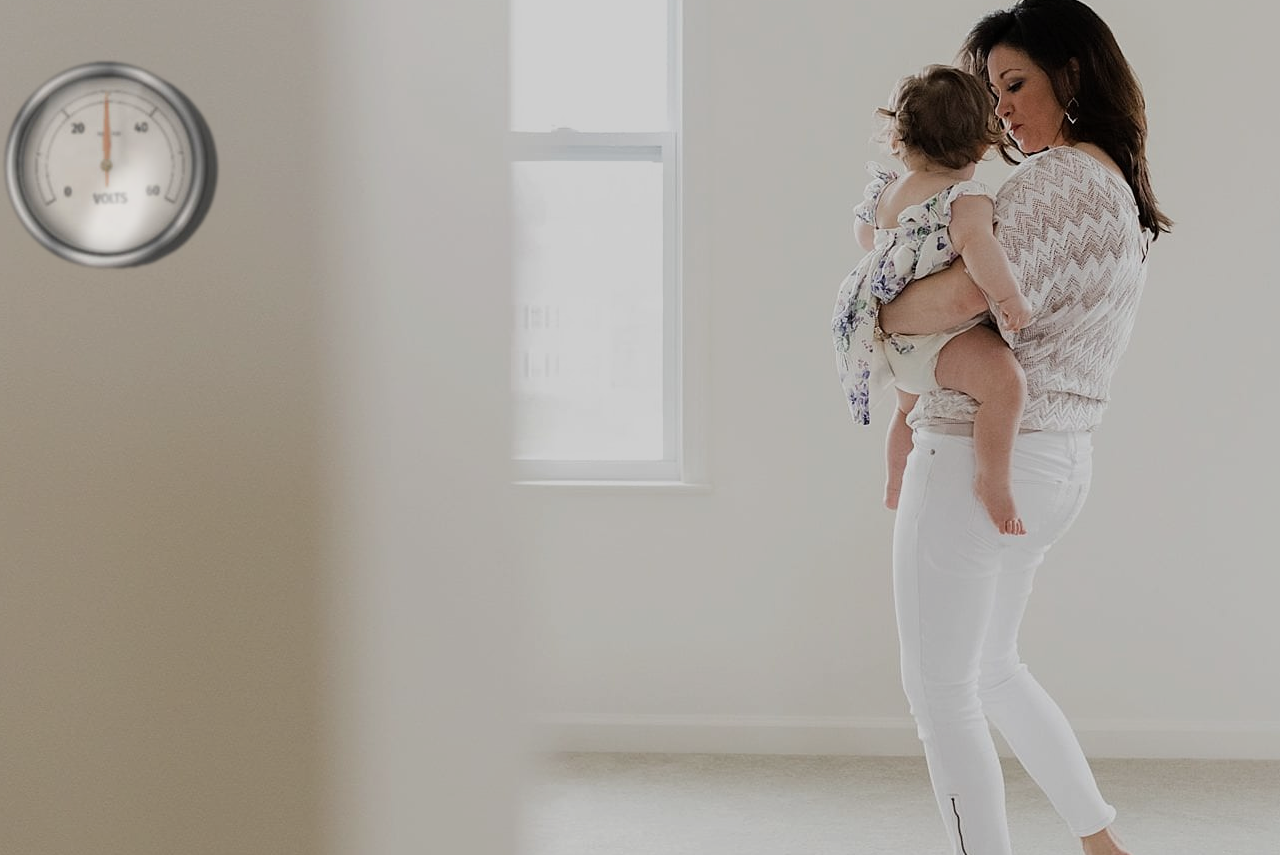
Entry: 30 (V)
